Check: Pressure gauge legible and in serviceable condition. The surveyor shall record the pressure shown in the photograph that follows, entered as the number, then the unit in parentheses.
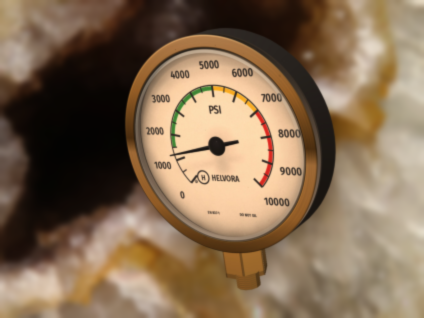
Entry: 1250 (psi)
